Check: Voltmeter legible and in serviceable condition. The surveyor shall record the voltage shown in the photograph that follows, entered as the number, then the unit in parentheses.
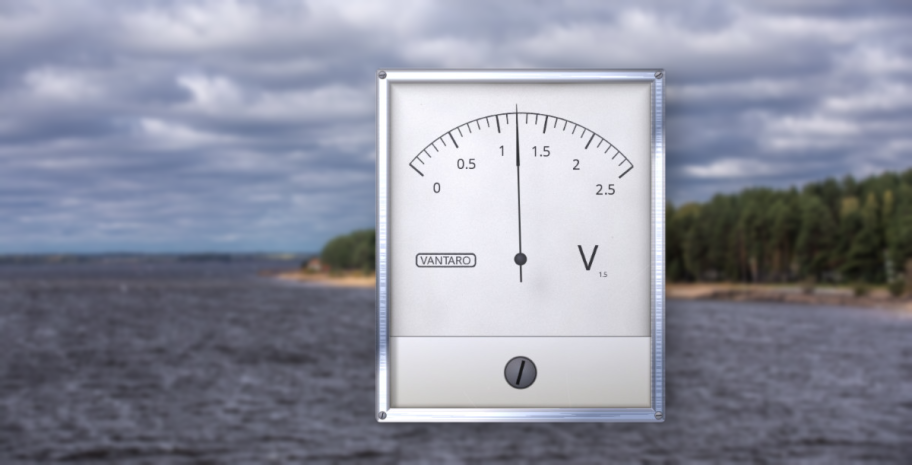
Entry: 1.2 (V)
